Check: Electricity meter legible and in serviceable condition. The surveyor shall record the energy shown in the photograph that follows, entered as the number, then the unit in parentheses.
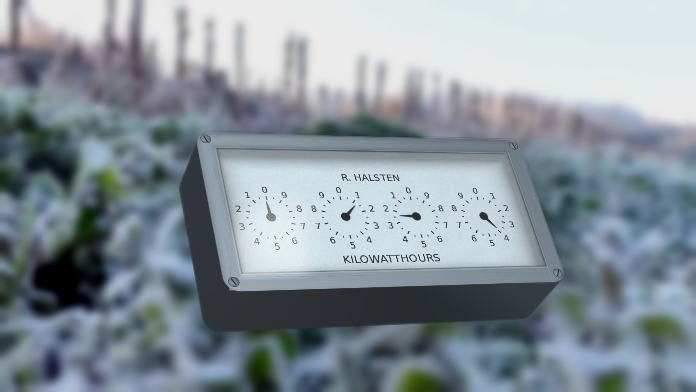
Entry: 124 (kWh)
